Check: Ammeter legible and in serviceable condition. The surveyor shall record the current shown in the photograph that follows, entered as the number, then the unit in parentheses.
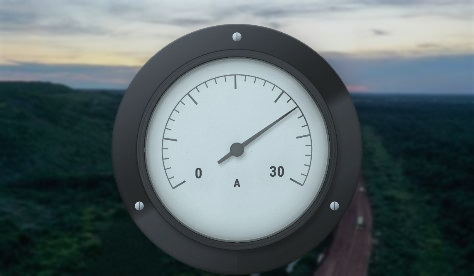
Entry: 22 (A)
